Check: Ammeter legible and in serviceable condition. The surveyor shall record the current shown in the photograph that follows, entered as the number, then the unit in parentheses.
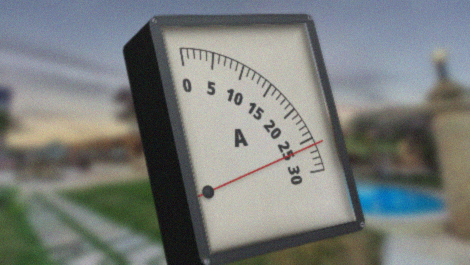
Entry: 26 (A)
